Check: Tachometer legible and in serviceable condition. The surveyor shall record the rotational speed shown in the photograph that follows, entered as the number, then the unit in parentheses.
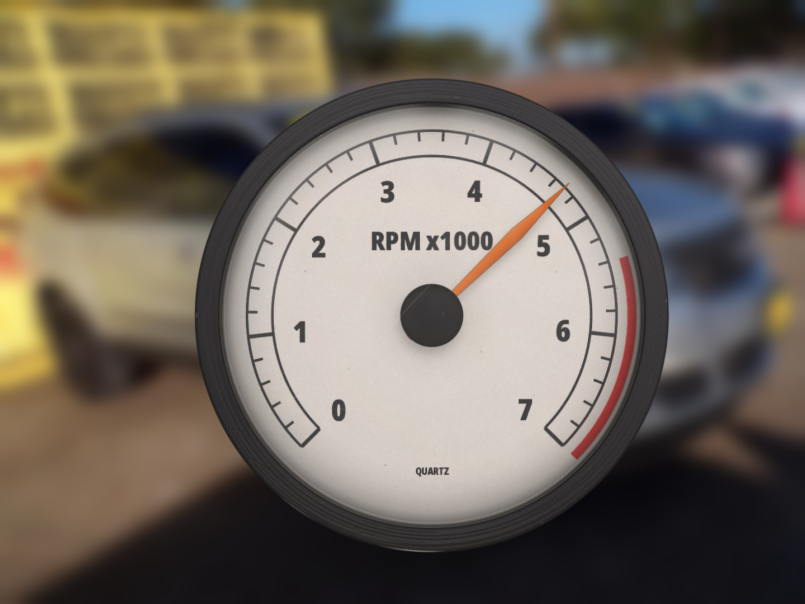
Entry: 4700 (rpm)
